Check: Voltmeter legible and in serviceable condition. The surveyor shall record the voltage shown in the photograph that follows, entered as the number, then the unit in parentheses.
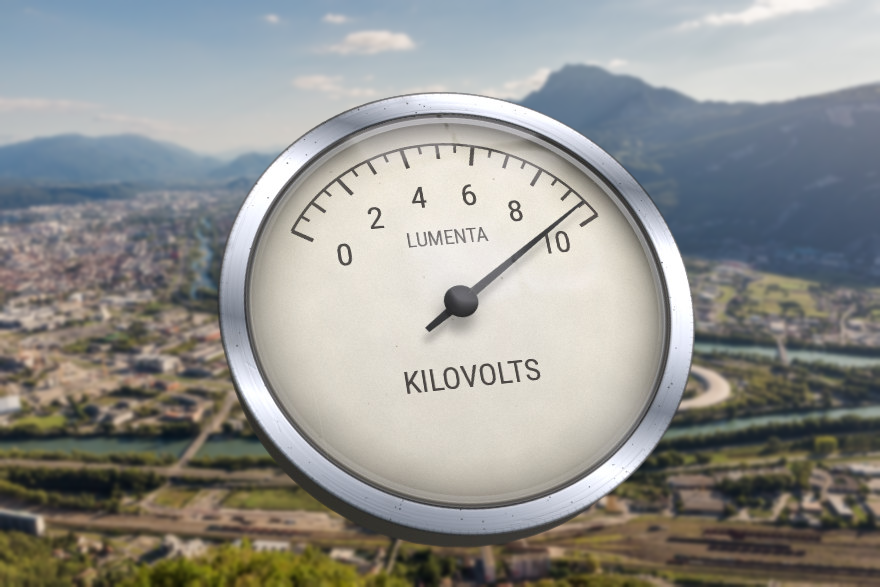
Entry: 9.5 (kV)
